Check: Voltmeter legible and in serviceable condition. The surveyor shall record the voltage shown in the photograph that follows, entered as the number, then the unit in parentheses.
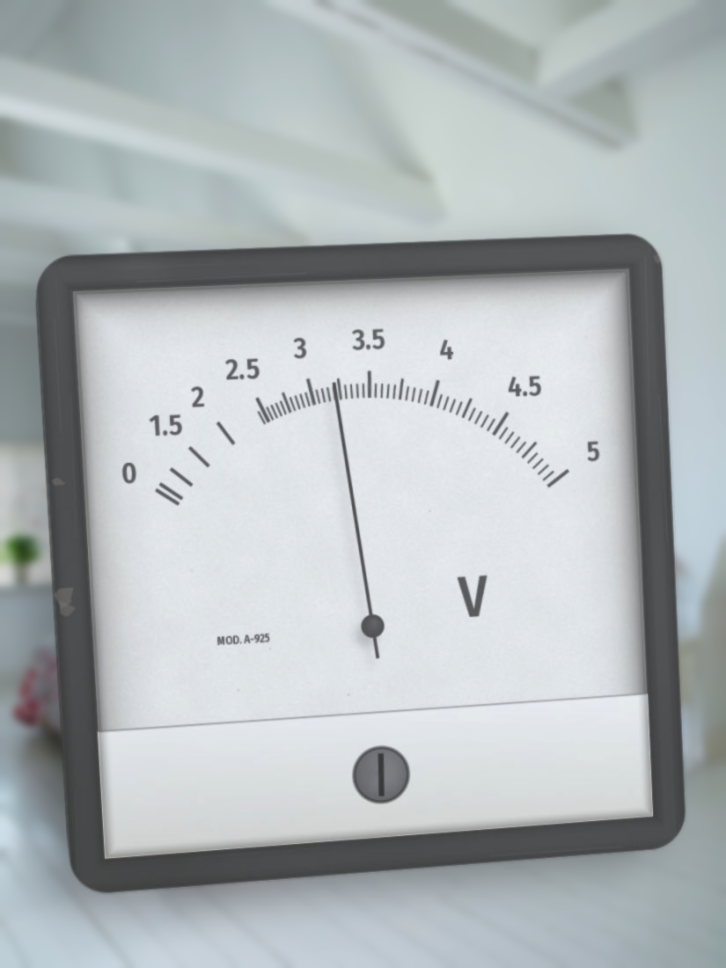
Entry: 3.2 (V)
